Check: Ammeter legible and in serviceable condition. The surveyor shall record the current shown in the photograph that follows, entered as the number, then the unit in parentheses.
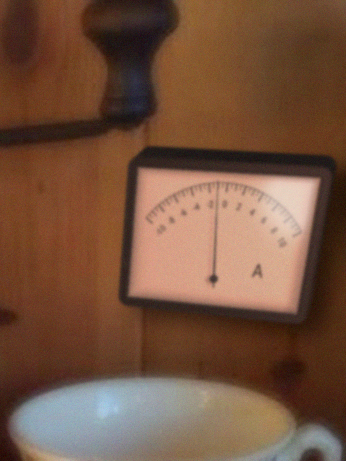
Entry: -1 (A)
